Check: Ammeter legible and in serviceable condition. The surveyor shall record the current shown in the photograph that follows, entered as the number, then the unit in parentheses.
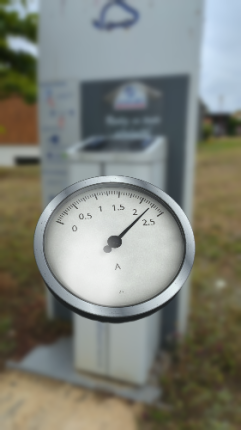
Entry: 2.25 (A)
